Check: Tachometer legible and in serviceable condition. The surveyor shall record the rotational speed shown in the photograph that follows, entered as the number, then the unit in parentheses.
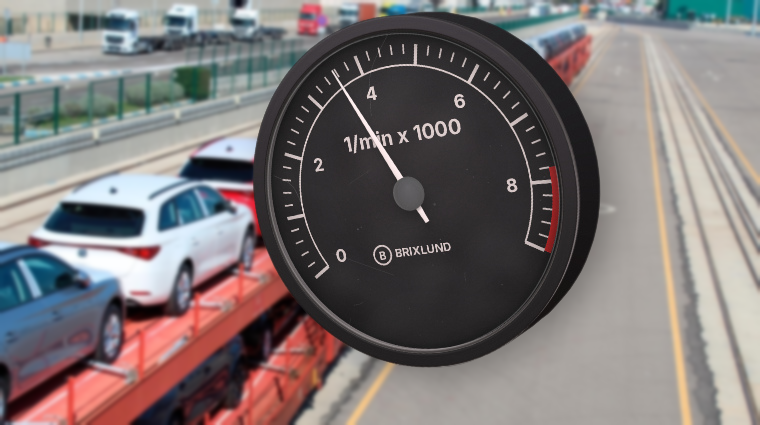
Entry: 3600 (rpm)
